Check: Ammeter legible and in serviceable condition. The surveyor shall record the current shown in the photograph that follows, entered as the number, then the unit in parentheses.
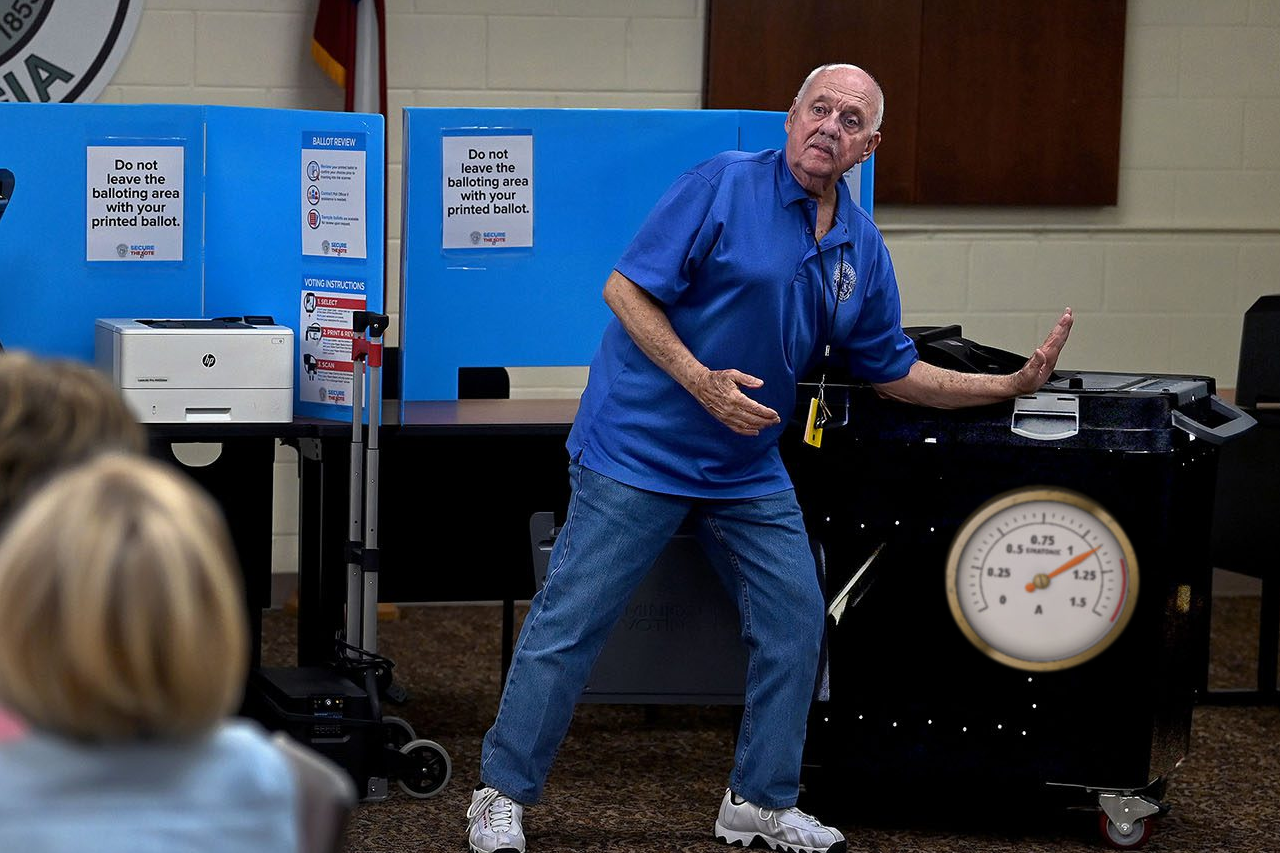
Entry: 1.1 (A)
